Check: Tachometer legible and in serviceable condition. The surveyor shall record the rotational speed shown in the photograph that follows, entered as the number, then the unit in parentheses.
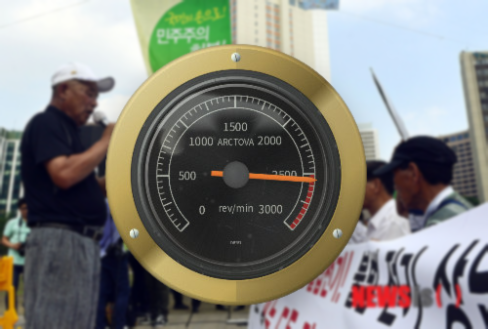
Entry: 2550 (rpm)
